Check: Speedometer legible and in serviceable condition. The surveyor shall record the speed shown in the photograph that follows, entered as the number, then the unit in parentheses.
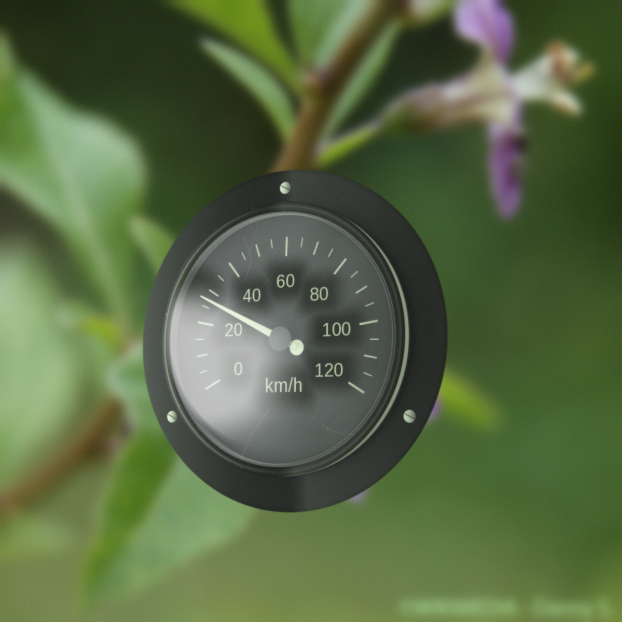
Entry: 27.5 (km/h)
